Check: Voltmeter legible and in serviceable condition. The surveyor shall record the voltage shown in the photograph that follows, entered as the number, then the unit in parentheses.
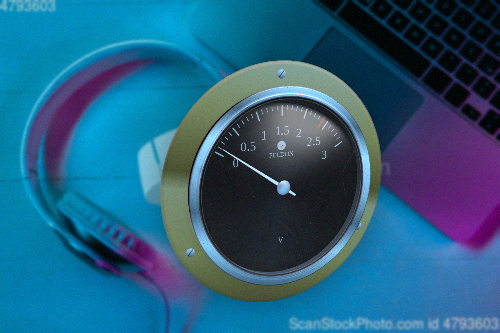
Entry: 0.1 (V)
